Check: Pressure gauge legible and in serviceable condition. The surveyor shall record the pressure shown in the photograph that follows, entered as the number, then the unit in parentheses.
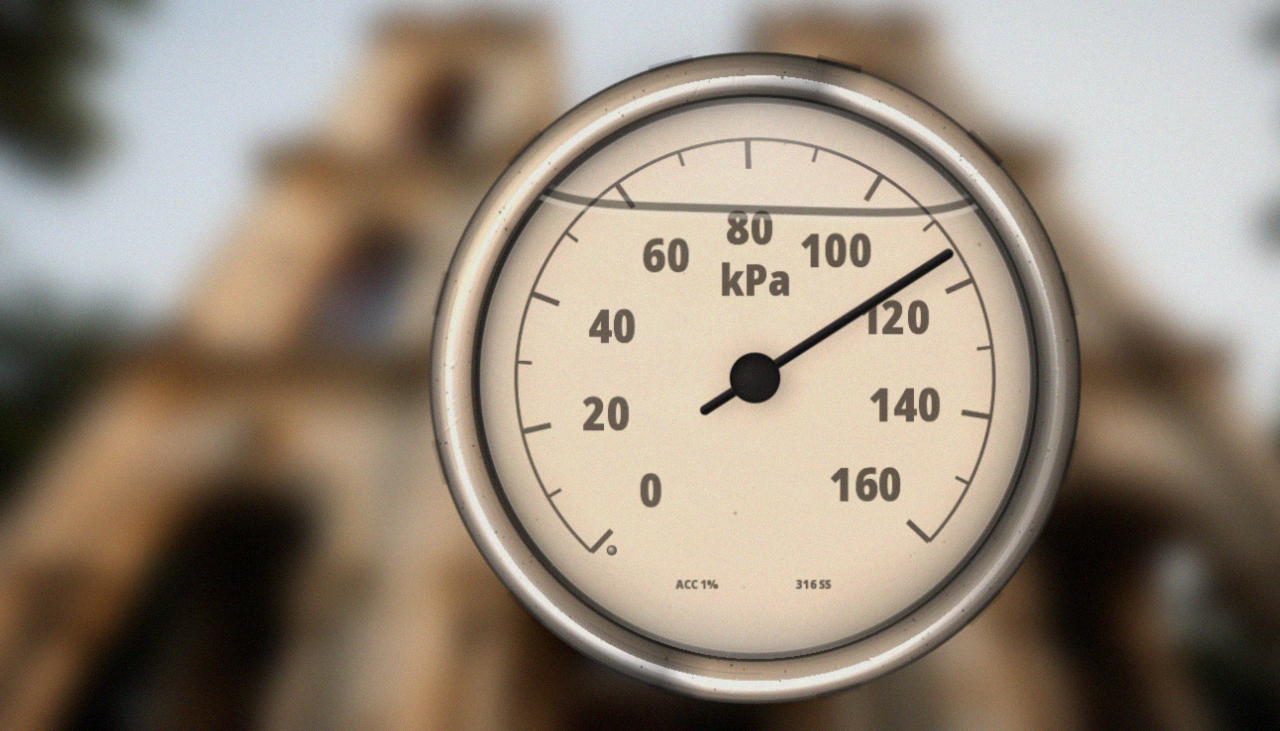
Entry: 115 (kPa)
